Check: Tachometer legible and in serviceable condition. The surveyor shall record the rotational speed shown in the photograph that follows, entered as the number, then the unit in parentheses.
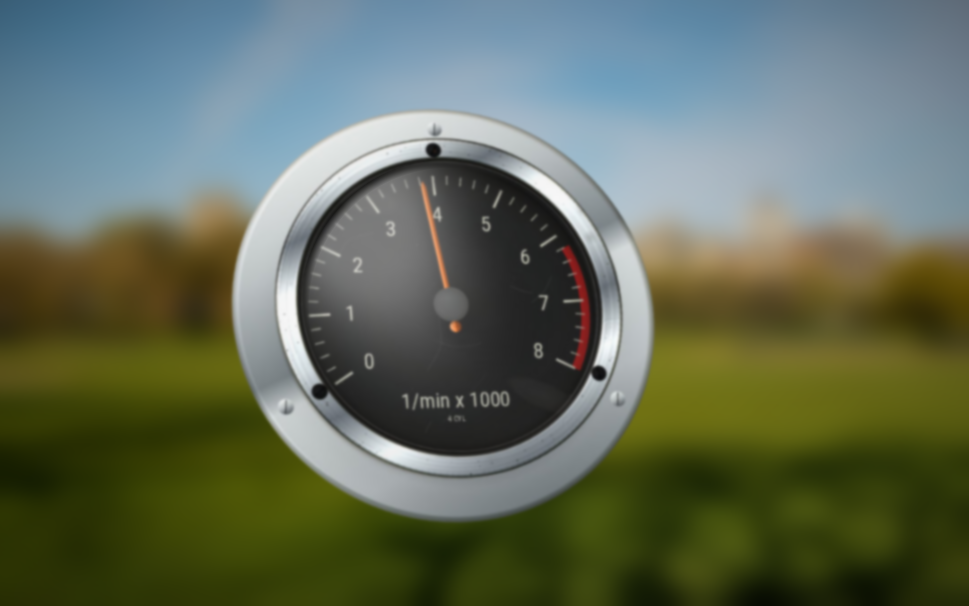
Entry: 3800 (rpm)
